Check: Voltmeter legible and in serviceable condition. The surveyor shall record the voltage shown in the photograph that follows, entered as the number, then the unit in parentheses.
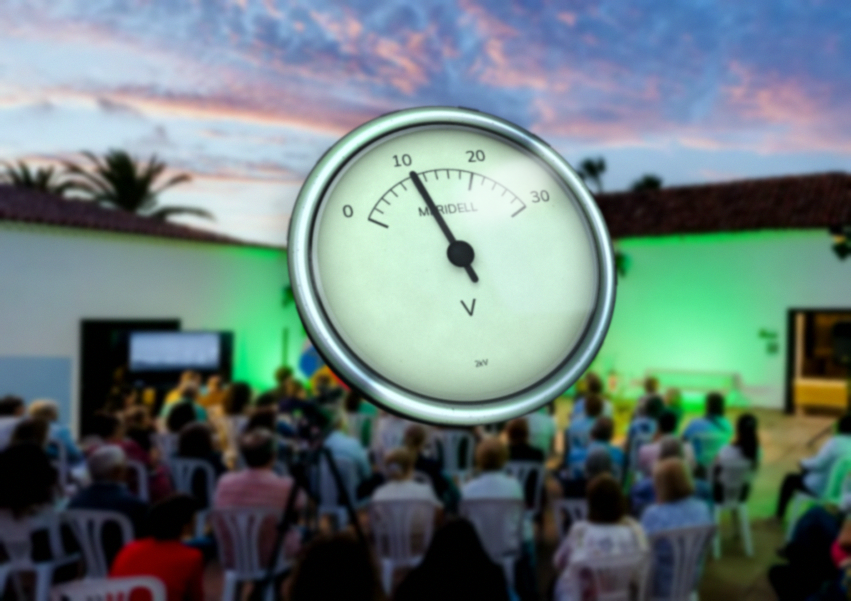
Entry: 10 (V)
